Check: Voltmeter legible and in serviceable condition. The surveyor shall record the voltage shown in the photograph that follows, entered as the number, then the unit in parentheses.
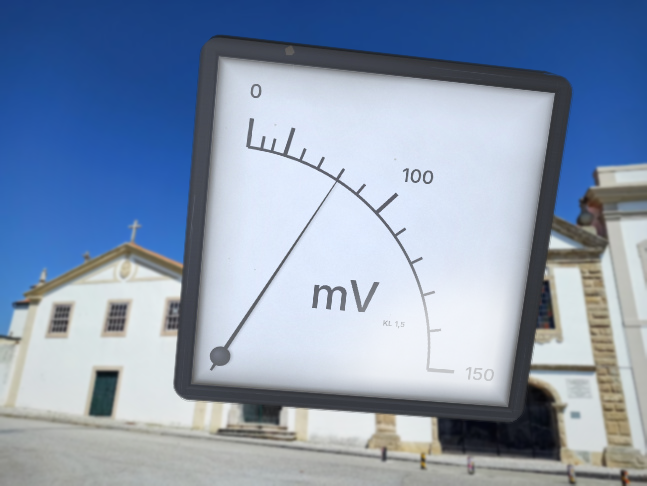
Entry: 80 (mV)
